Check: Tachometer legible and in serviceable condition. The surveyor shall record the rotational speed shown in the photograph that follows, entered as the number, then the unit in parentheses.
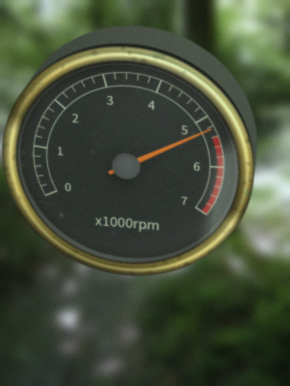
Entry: 5200 (rpm)
